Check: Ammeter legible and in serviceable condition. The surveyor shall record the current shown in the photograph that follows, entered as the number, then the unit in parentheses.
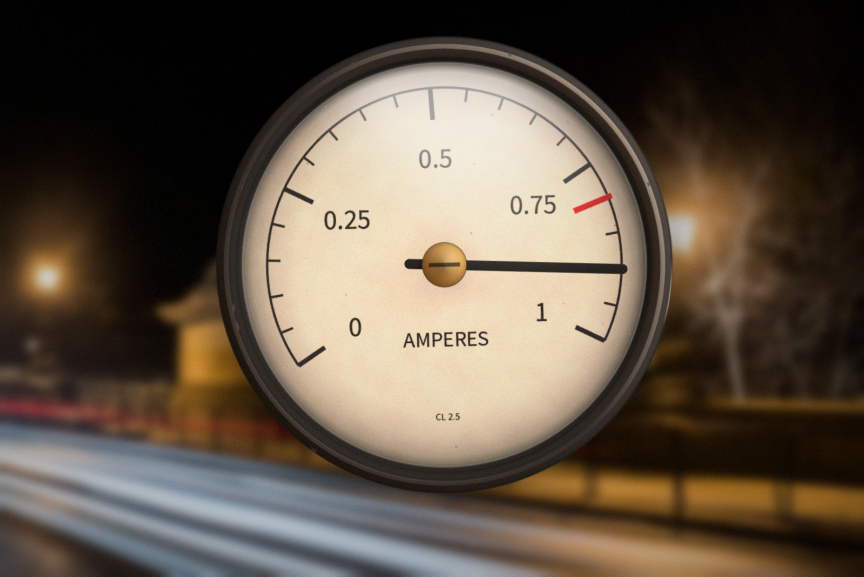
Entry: 0.9 (A)
